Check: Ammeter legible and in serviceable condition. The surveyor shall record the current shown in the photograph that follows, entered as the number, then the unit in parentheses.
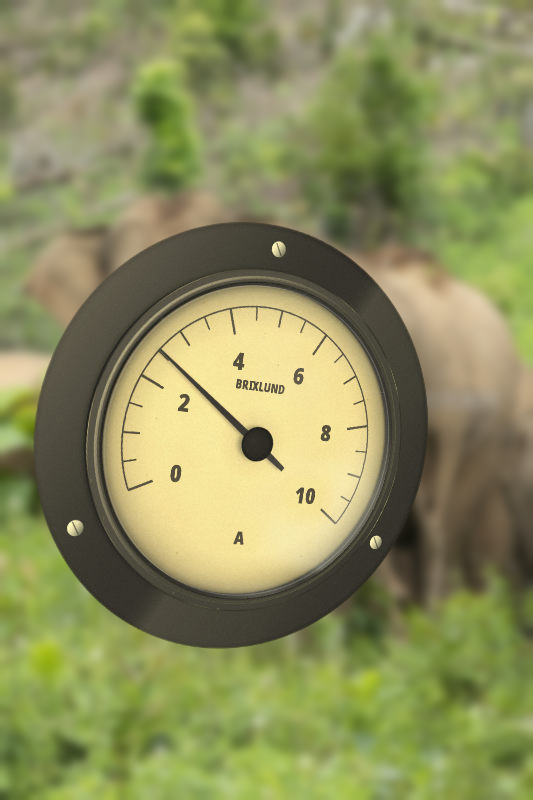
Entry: 2.5 (A)
